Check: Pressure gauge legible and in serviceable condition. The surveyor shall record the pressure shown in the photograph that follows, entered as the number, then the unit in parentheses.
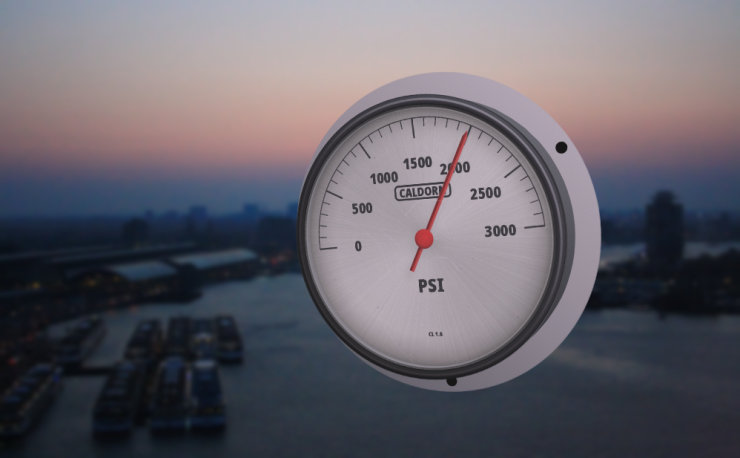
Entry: 2000 (psi)
